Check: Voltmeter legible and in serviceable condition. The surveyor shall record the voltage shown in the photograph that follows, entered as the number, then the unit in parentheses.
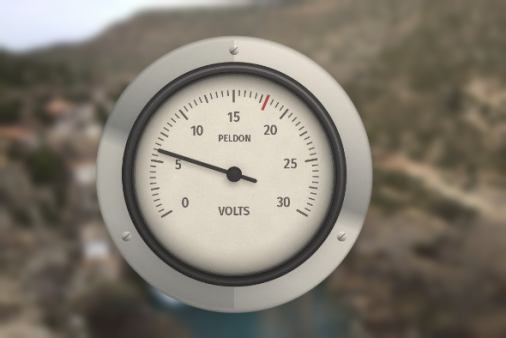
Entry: 6 (V)
